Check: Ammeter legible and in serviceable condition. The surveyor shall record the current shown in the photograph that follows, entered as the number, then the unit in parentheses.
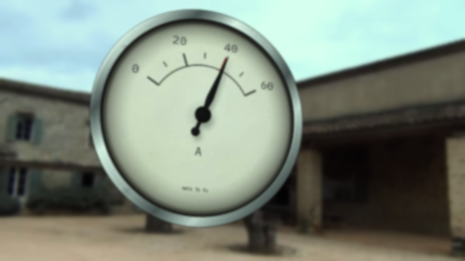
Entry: 40 (A)
